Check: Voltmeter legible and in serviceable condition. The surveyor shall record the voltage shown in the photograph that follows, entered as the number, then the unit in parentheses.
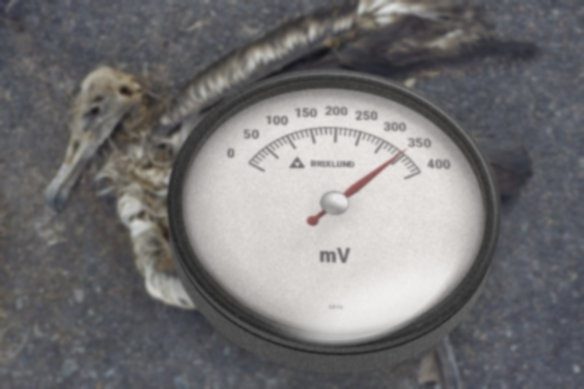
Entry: 350 (mV)
